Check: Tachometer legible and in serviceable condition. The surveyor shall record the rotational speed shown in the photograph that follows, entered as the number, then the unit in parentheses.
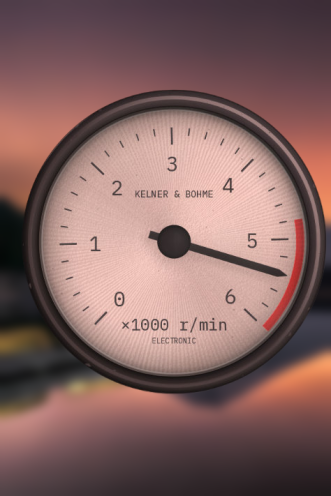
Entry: 5400 (rpm)
